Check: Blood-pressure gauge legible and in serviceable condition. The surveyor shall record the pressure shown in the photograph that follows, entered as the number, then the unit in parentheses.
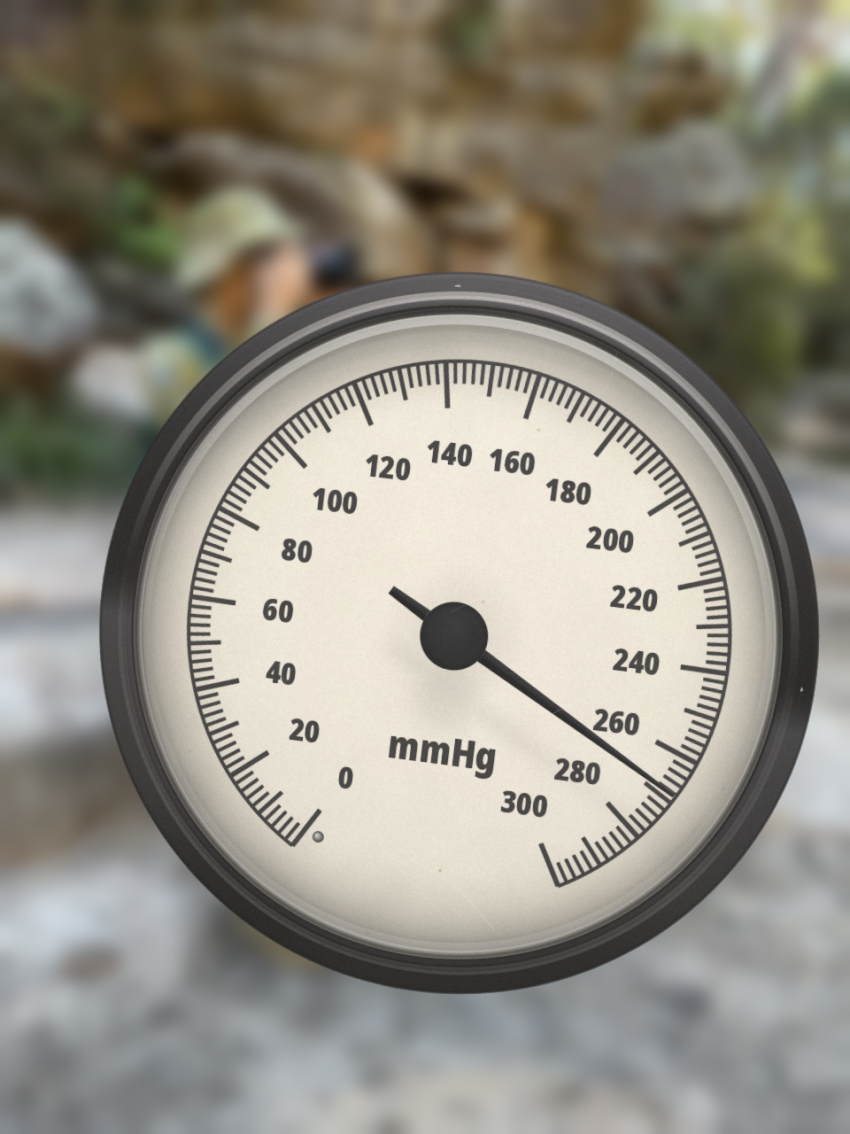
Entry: 268 (mmHg)
